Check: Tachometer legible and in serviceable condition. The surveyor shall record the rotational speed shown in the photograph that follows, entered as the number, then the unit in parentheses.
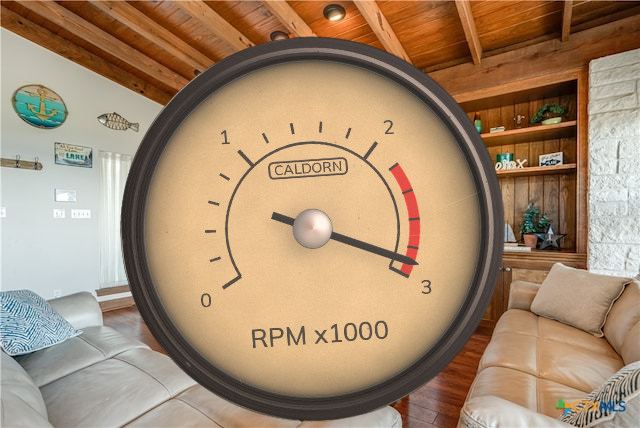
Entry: 2900 (rpm)
